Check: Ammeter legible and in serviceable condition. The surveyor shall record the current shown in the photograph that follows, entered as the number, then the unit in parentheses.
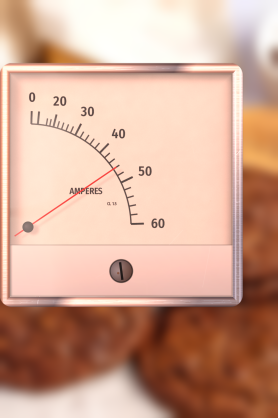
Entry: 46 (A)
